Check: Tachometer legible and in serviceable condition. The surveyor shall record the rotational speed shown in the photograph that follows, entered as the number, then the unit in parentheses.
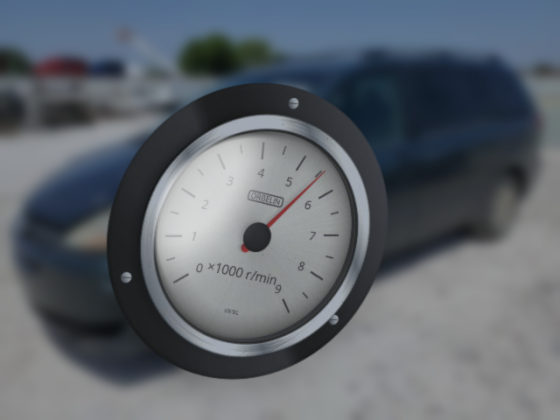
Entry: 5500 (rpm)
